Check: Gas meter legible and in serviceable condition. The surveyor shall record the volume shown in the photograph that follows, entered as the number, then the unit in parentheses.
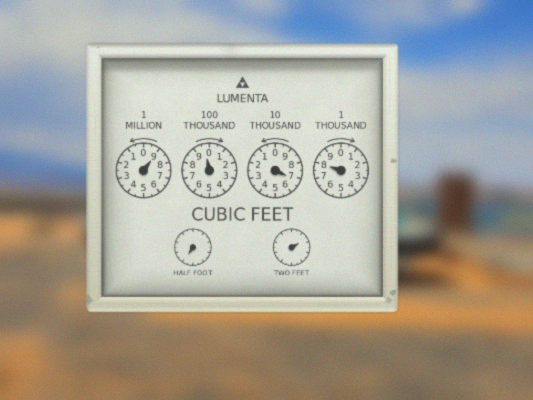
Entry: 896800 (ft³)
